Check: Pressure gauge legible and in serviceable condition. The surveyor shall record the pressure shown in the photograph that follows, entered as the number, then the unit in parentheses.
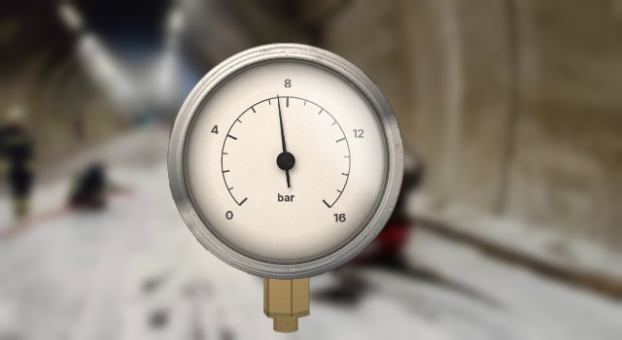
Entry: 7.5 (bar)
